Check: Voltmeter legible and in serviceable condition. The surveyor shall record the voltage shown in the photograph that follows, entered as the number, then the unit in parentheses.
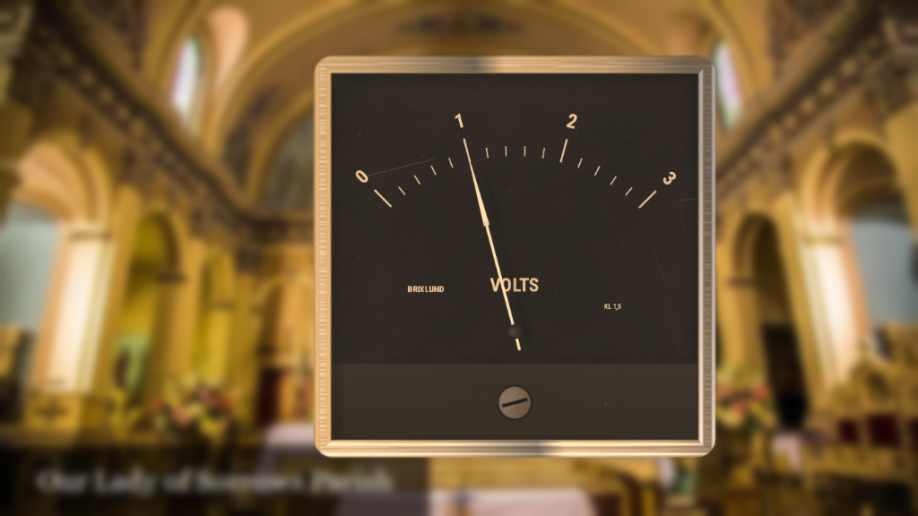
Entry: 1 (V)
